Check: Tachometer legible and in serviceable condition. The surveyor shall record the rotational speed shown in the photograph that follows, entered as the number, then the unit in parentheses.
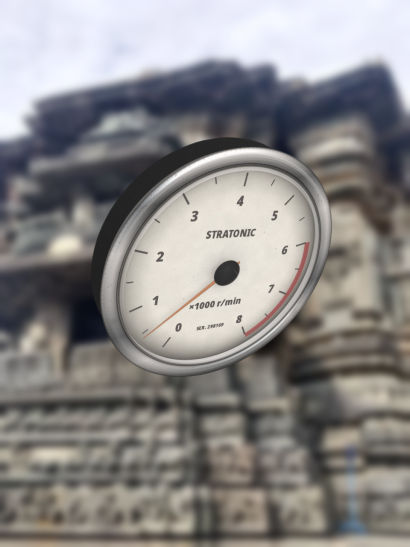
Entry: 500 (rpm)
